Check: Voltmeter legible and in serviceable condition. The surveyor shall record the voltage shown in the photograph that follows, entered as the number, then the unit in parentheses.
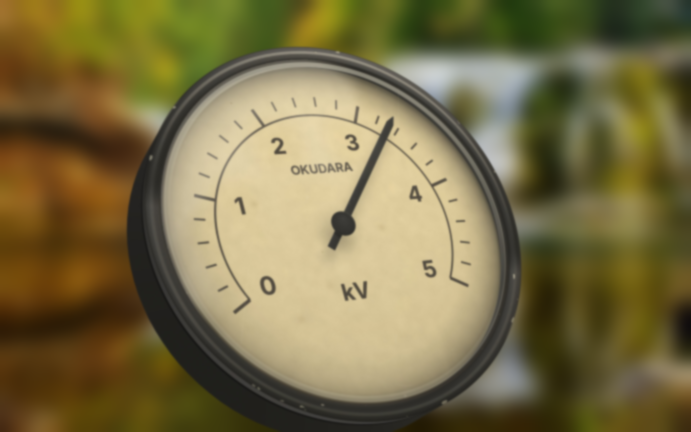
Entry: 3.3 (kV)
